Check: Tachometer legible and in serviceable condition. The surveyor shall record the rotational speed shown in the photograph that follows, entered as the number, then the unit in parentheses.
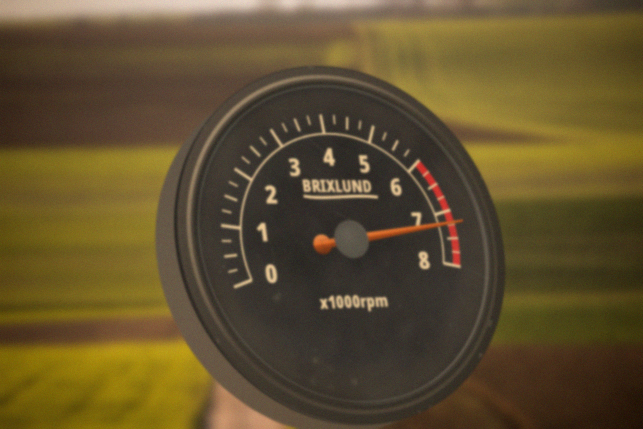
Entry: 7250 (rpm)
